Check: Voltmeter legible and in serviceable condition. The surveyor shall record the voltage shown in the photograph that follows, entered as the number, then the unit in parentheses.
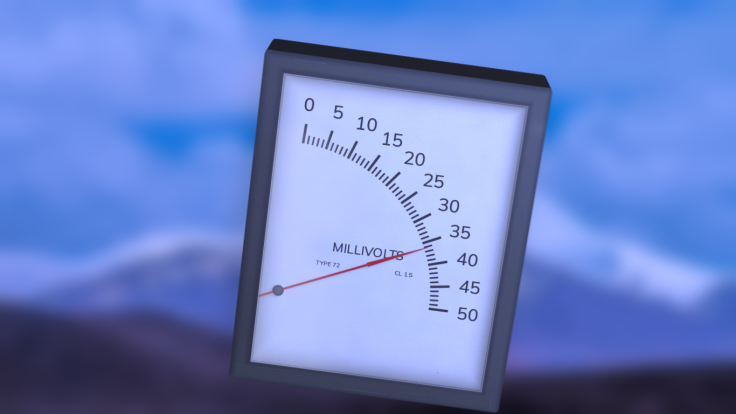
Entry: 36 (mV)
